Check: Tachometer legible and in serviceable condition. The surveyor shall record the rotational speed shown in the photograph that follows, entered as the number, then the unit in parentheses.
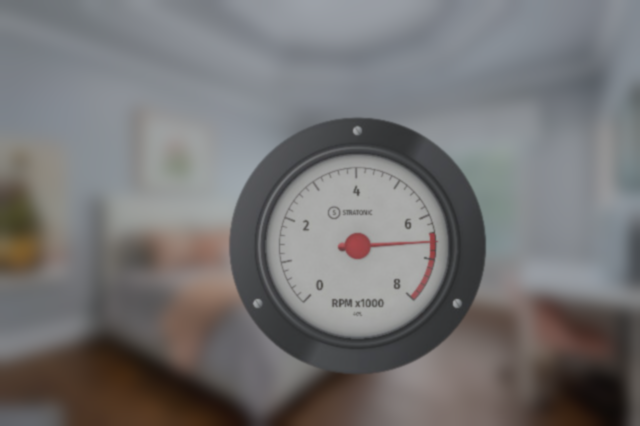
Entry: 6600 (rpm)
